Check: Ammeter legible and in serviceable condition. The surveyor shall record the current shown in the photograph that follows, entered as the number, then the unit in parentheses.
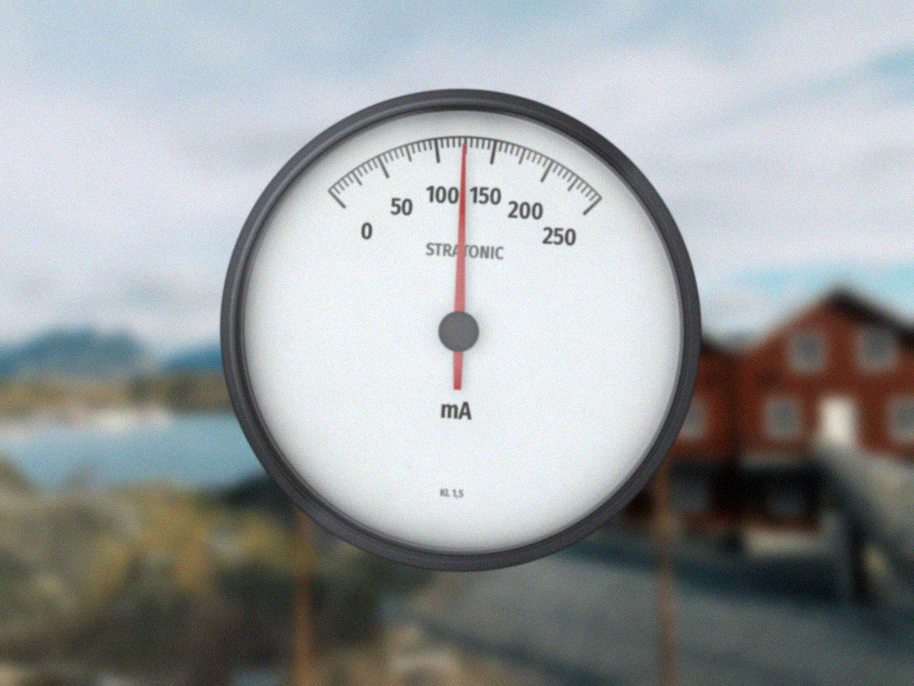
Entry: 125 (mA)
